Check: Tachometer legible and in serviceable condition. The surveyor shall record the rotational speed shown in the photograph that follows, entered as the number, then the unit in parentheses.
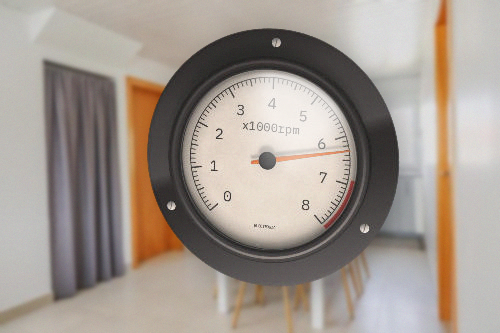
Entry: 6300 (rpm)
